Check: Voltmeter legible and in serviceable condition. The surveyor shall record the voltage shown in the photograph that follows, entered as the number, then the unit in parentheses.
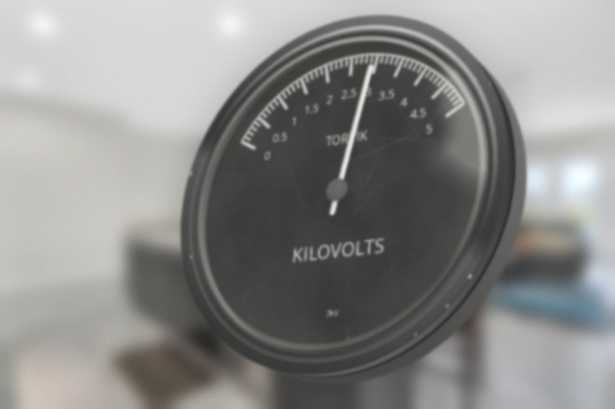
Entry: 3 (kV)
